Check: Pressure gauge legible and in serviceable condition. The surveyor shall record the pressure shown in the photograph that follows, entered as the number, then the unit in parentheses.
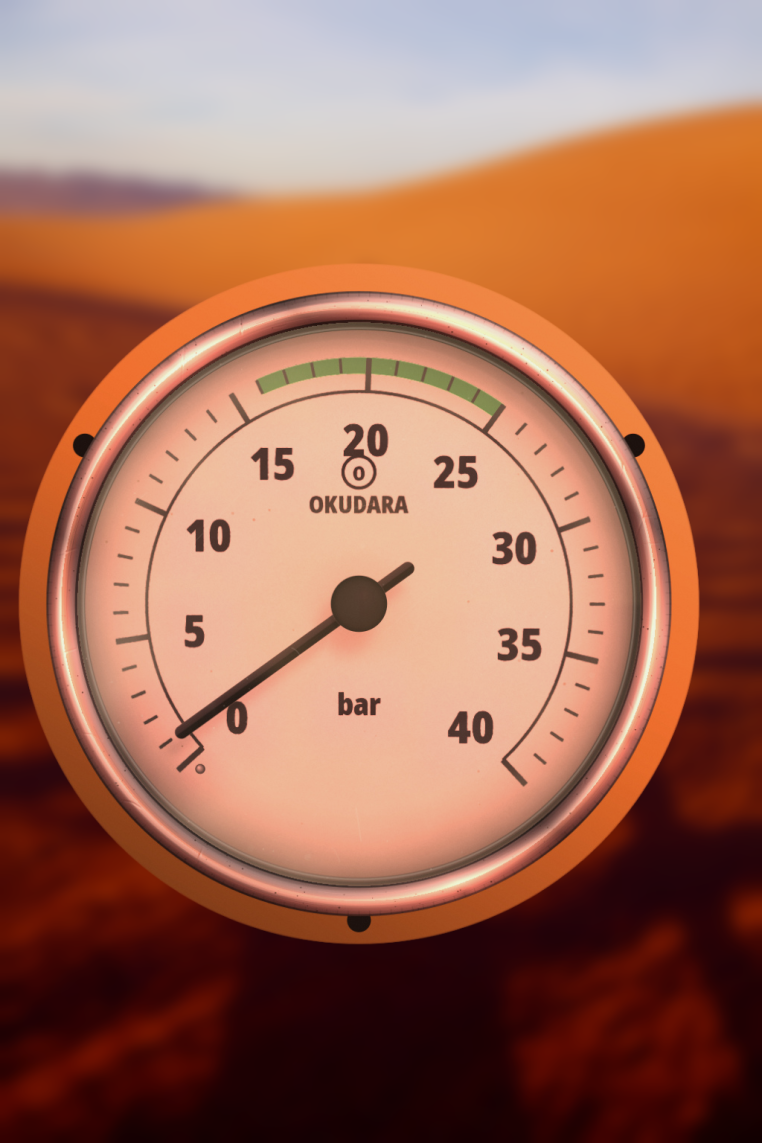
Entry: 1 (bar)
